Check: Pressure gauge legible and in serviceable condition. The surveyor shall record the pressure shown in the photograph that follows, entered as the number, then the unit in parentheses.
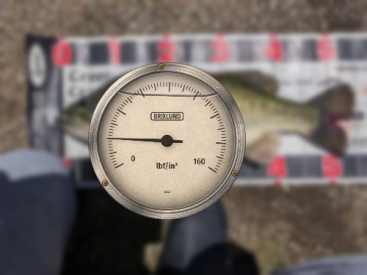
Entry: 20 (psi)
